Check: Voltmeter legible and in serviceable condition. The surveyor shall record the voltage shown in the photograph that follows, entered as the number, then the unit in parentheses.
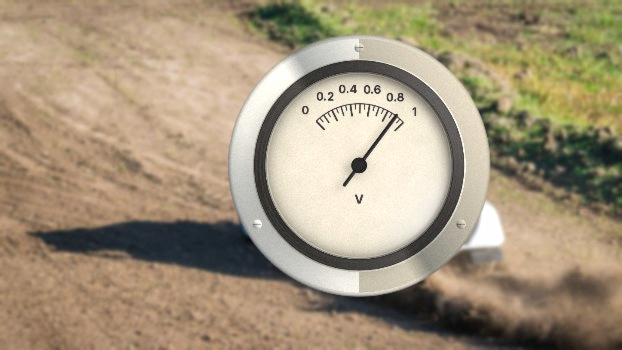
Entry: 0.9 (V)
